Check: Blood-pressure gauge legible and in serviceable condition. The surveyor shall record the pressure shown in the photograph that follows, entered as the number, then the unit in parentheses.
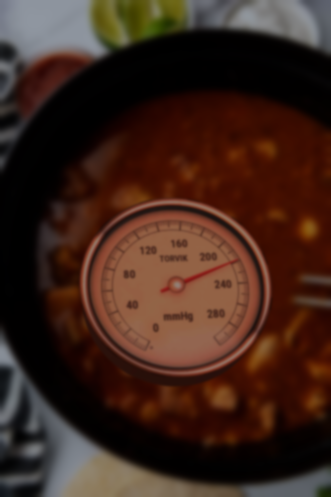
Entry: 220 (mmHg)
